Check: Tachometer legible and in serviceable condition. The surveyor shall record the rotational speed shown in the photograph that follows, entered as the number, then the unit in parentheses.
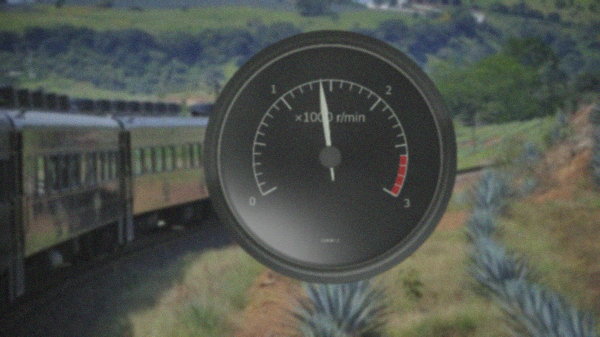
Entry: 1400 (rpm)
